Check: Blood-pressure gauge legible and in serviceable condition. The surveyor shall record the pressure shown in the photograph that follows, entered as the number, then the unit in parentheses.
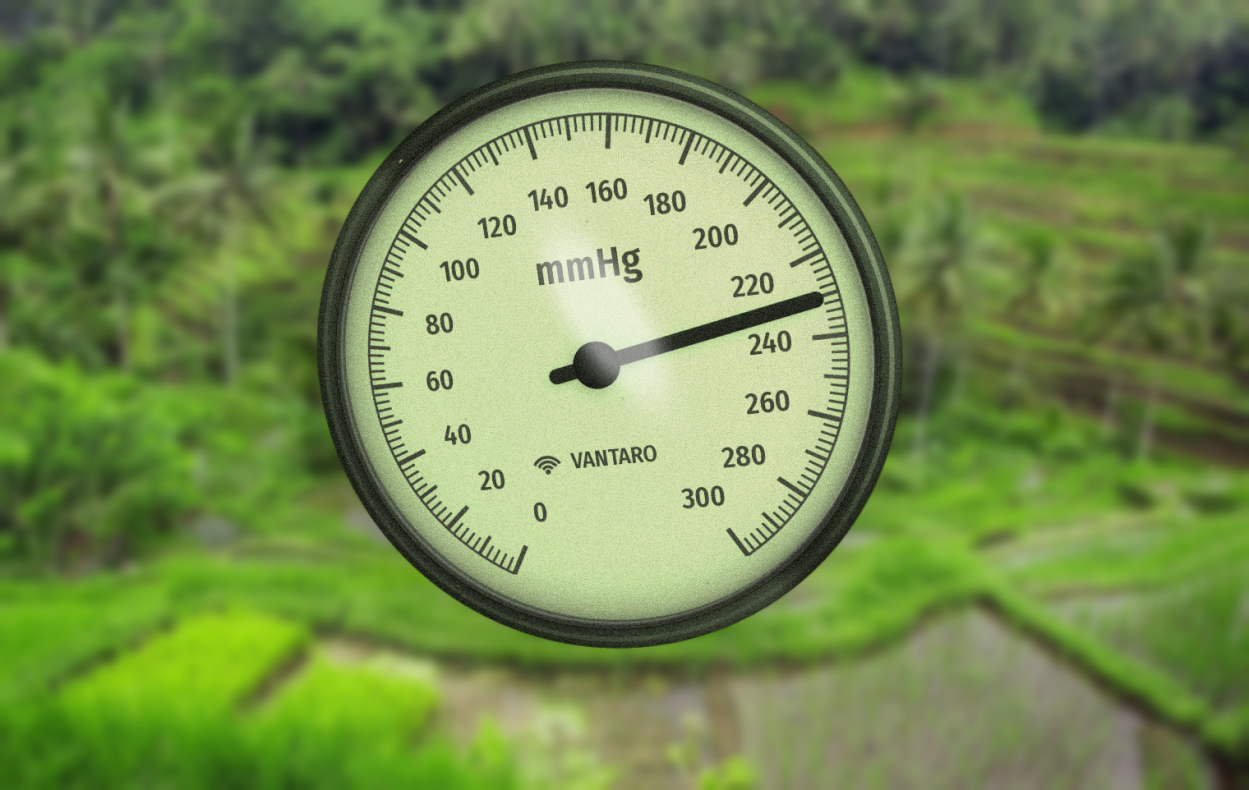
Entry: 230 (mmHg)
